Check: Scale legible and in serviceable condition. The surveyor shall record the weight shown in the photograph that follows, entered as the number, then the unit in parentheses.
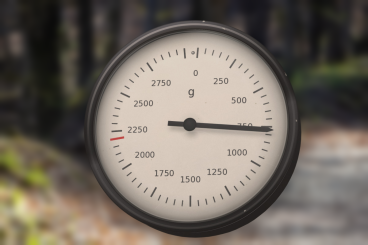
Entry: 775 (g)
